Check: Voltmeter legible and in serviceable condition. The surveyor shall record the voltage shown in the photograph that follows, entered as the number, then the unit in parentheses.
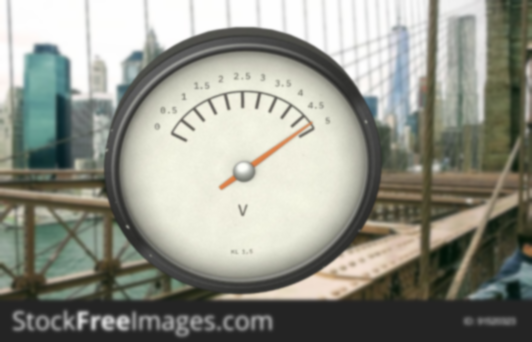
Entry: 4.75 (V)
